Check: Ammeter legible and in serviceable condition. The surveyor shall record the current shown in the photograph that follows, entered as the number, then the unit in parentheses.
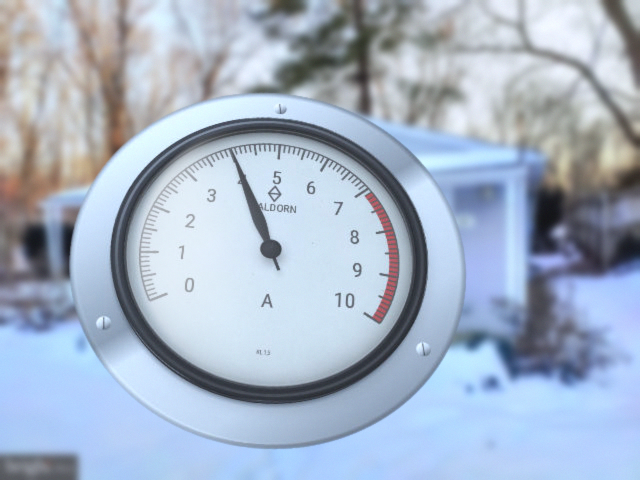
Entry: 4 (A)
